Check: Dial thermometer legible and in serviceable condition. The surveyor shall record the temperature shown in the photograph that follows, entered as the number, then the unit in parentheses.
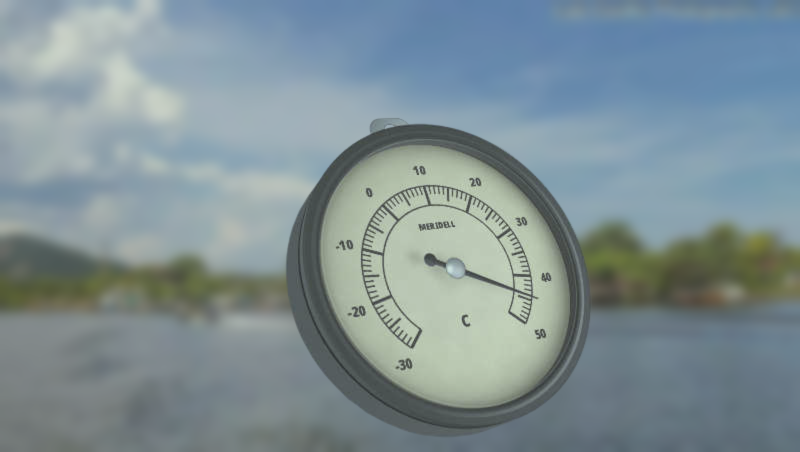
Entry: 45 (°C)
